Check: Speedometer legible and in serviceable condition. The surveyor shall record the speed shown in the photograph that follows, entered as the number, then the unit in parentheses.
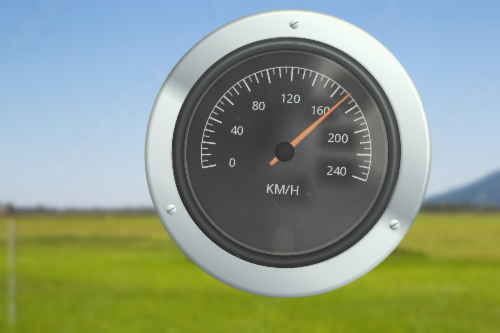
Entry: 170 (km/h)
